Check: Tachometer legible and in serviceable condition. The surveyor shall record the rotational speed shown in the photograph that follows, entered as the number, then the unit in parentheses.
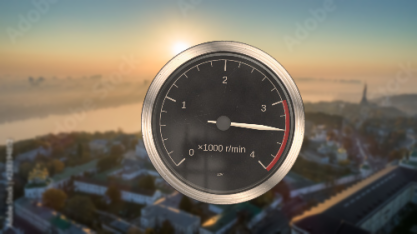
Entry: 3400 (rpm)
